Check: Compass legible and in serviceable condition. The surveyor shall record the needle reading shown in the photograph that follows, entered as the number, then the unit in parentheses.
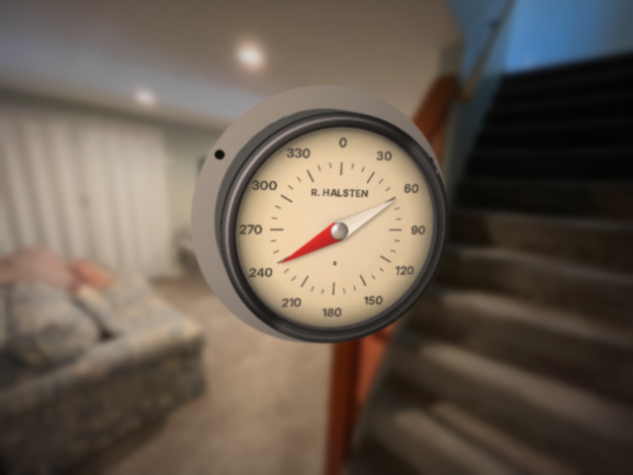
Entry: 240 (°)
